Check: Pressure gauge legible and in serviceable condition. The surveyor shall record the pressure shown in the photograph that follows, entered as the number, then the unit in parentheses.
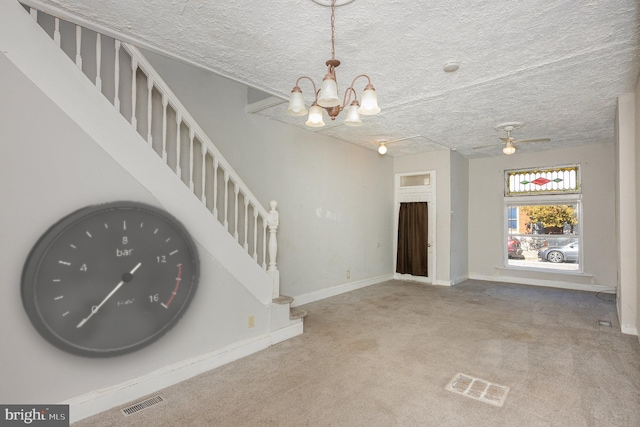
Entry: 0 (bar)
